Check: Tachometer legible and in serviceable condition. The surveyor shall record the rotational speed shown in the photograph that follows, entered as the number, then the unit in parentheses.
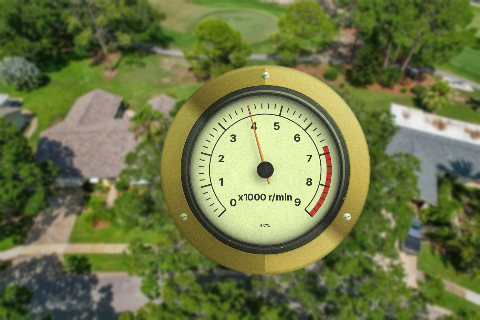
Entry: 4000 (rpm)
